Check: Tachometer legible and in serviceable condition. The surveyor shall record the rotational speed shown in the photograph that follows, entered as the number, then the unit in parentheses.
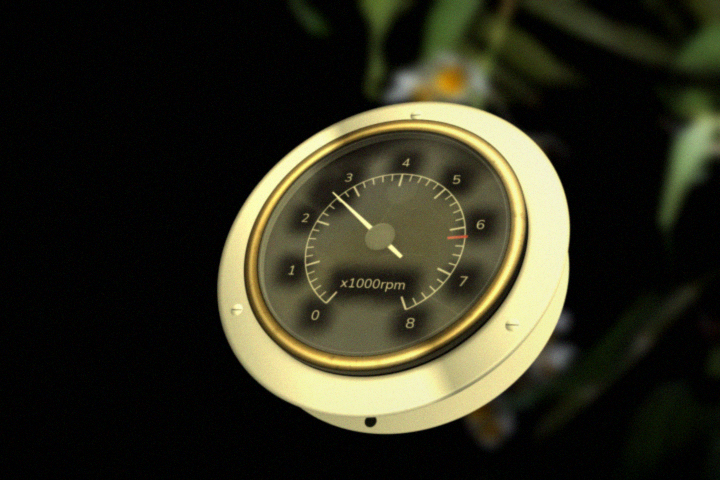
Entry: 2600 (rpm)
